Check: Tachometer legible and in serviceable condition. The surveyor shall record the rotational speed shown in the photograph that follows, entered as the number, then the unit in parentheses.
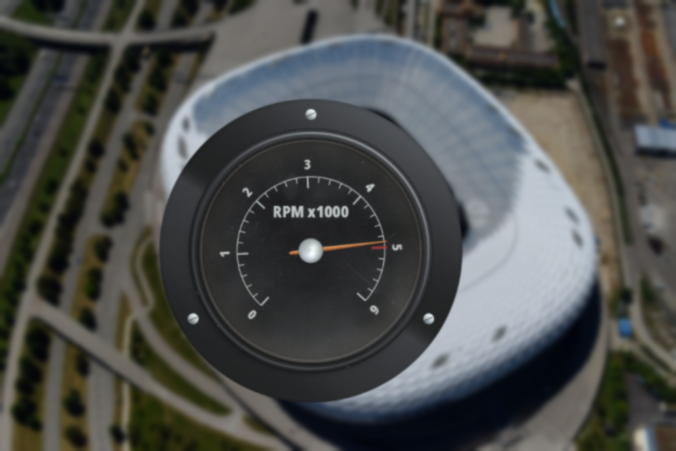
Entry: 4900 (rpm)
